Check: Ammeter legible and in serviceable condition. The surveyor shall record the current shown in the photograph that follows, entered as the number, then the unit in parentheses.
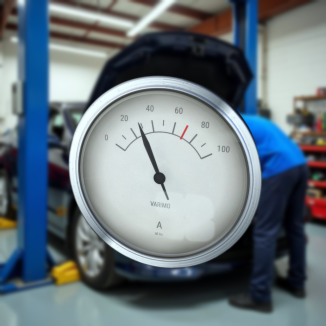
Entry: 30 (A)
